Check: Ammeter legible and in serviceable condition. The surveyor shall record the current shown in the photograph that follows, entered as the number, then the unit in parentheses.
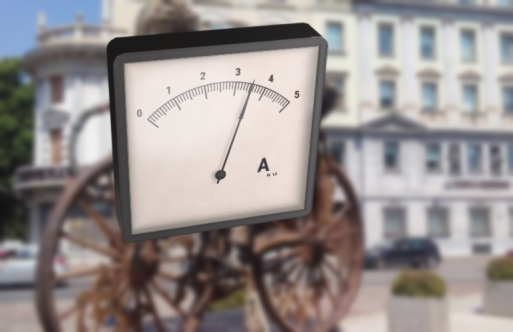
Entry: 3.5 (A)
